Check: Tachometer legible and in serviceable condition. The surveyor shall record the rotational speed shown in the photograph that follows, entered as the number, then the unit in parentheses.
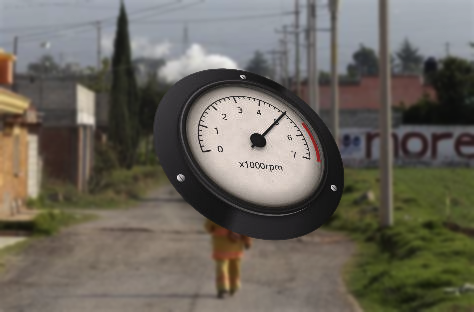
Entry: 5000 (rpm)
